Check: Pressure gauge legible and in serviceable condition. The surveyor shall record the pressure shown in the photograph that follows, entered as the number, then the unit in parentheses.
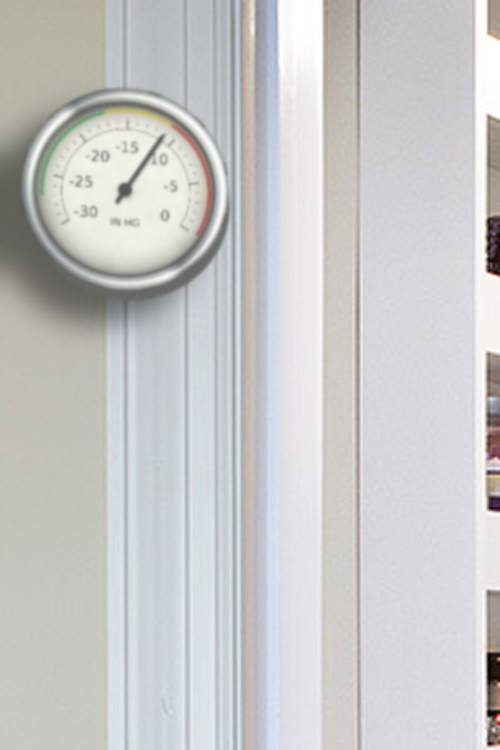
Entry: -11 (inHg)
